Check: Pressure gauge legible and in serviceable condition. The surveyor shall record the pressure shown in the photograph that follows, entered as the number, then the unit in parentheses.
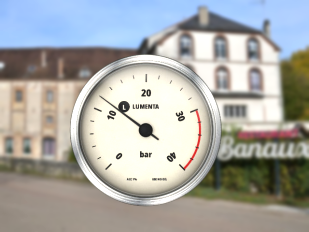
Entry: 12 (bar)
